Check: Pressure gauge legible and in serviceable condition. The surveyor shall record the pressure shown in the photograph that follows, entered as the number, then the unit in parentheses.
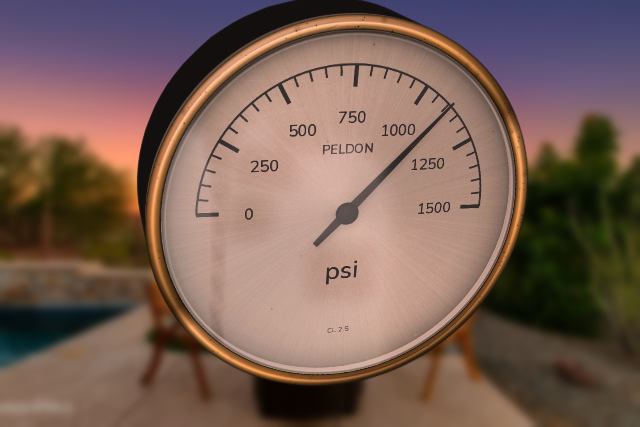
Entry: 1100 (psi)
